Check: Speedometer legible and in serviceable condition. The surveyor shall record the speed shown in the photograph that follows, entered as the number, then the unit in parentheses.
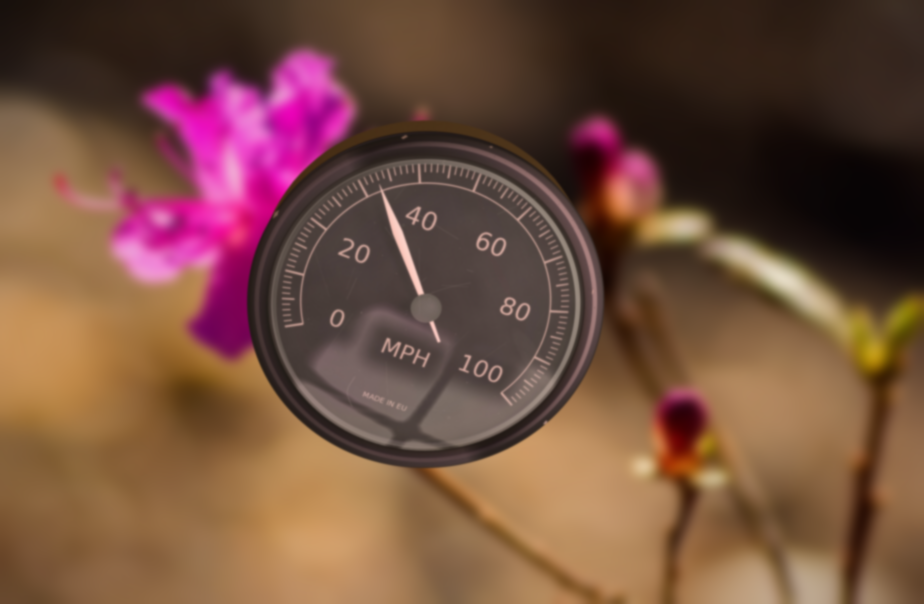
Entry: 33 (mph)
